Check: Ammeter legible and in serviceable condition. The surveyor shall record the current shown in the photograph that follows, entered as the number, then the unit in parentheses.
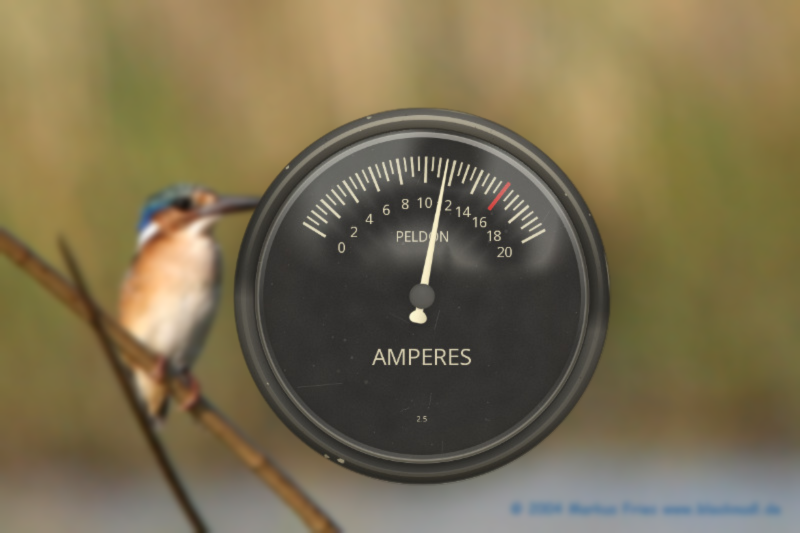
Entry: 11.5 (A)
